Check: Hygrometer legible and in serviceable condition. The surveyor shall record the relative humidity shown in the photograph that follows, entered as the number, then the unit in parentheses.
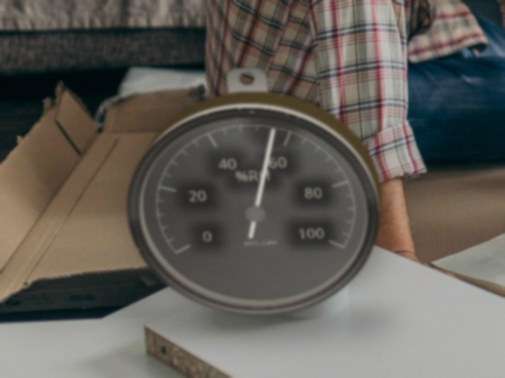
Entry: 56 (%)
